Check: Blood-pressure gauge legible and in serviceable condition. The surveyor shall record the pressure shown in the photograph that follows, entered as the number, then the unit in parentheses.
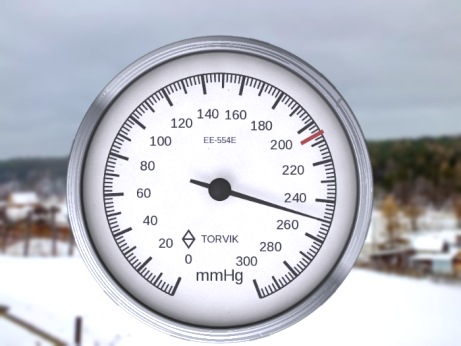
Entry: 250 (mmHg)
